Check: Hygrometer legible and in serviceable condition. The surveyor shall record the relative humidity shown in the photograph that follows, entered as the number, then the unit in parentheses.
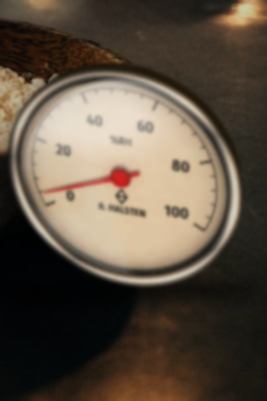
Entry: 4 (%)
